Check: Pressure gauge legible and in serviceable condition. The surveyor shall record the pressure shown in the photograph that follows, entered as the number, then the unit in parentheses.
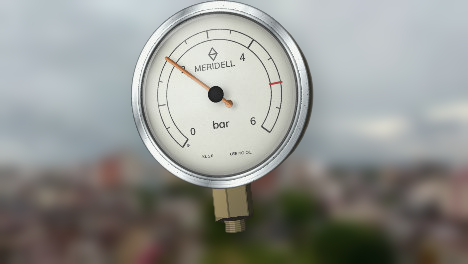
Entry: 2 (bar)
